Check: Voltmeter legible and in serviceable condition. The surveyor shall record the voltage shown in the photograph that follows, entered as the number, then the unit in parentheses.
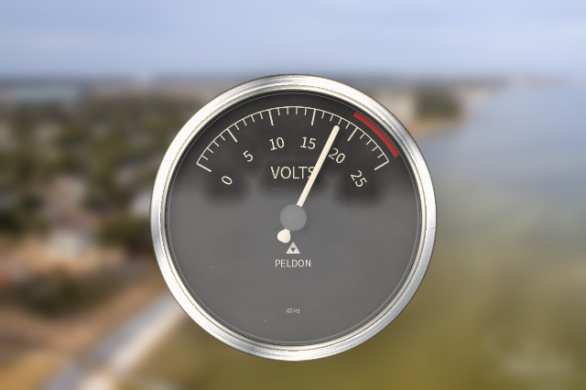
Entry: 18 (V)
